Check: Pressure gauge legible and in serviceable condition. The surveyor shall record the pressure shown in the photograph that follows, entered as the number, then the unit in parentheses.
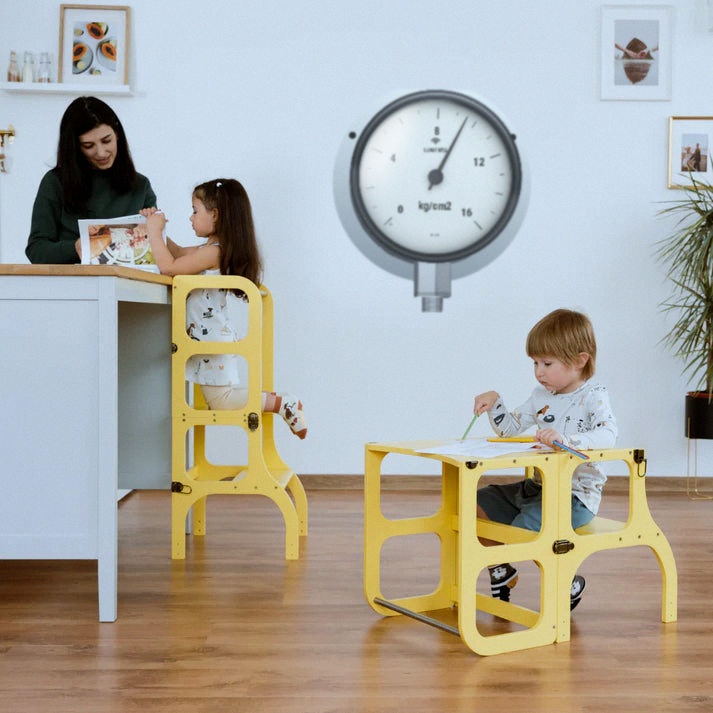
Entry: 9.5 (kg/cm²)
